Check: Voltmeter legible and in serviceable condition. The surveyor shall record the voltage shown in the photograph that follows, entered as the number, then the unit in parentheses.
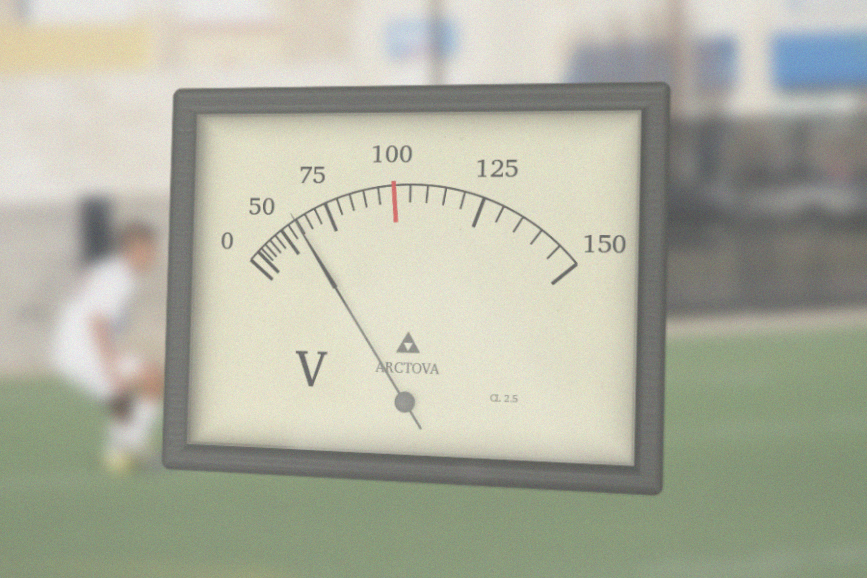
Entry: 60 (V)
